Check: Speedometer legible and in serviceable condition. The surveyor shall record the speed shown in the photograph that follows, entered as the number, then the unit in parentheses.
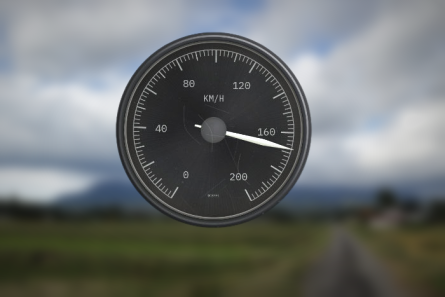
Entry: 168 (km/h)
